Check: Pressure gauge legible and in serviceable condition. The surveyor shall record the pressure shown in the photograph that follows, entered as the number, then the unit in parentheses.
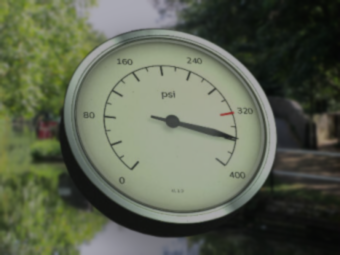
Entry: 360 (psi)
